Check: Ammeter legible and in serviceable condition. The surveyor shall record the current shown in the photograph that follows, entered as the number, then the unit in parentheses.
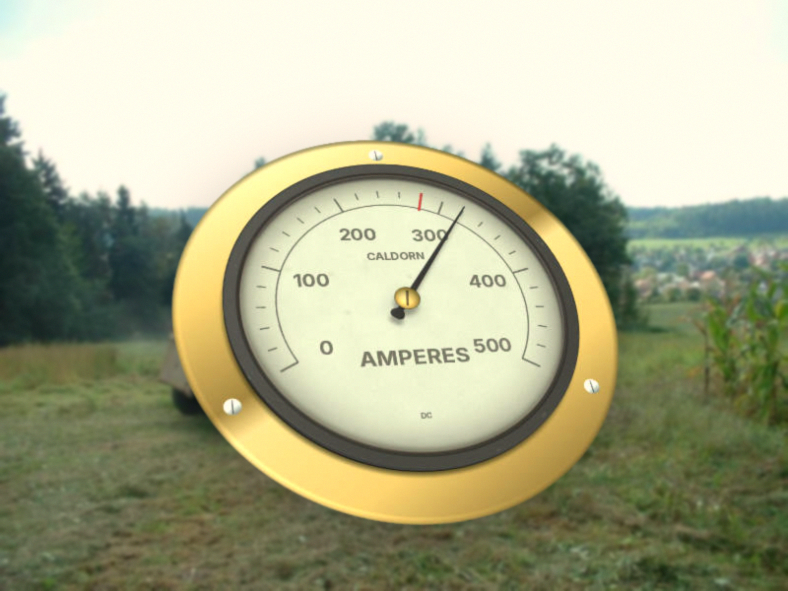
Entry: 320 (A)
